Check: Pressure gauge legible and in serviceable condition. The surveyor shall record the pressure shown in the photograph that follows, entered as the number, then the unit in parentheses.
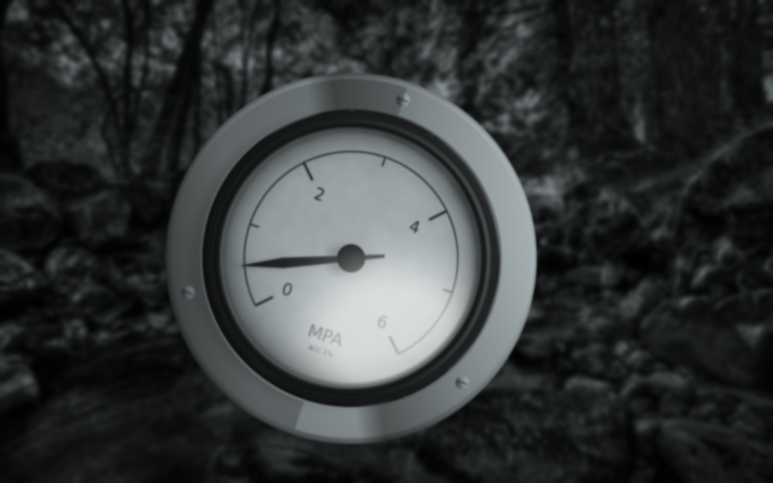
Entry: 0.5 (MPa)
